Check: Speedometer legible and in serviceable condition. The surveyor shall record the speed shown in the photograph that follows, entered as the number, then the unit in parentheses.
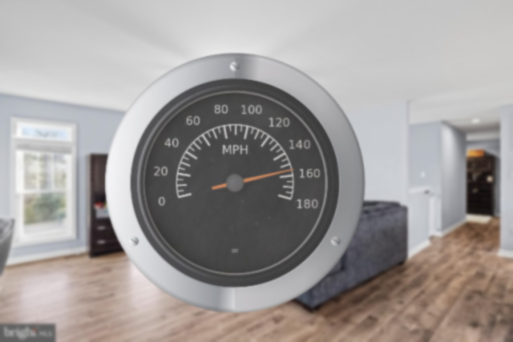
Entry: 155 (mph)
